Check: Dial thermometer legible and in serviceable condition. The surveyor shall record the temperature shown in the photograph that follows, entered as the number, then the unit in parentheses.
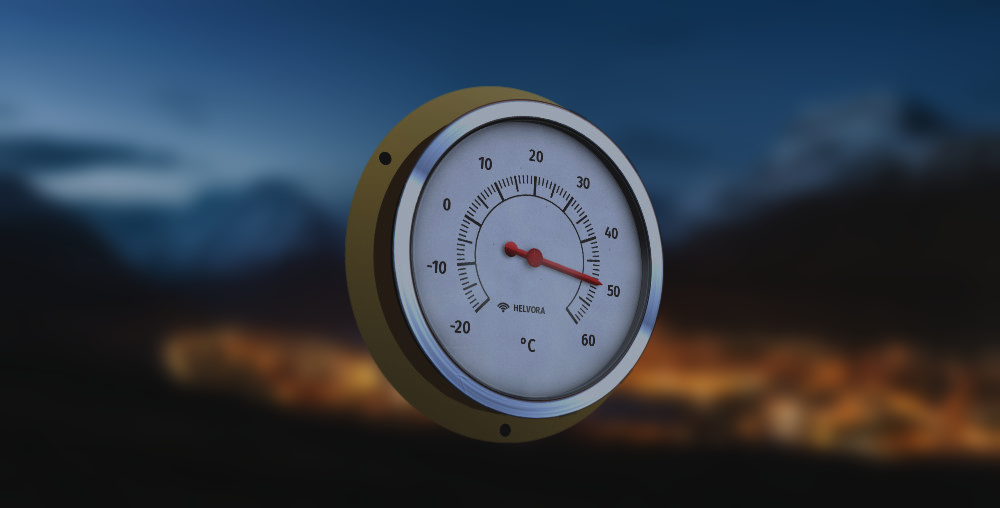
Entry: 50 (°C)
